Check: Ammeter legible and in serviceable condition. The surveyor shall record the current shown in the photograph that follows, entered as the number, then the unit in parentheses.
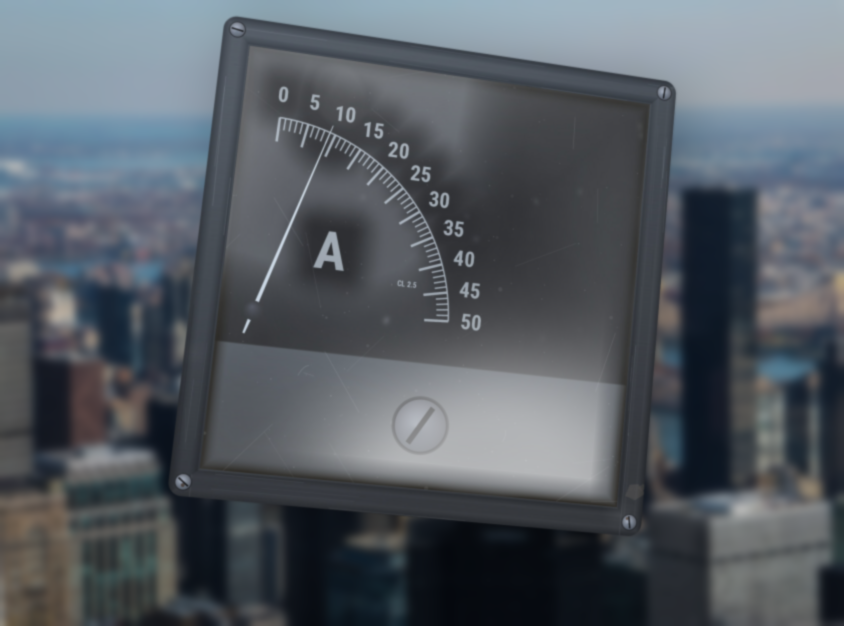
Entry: 9 (A)
